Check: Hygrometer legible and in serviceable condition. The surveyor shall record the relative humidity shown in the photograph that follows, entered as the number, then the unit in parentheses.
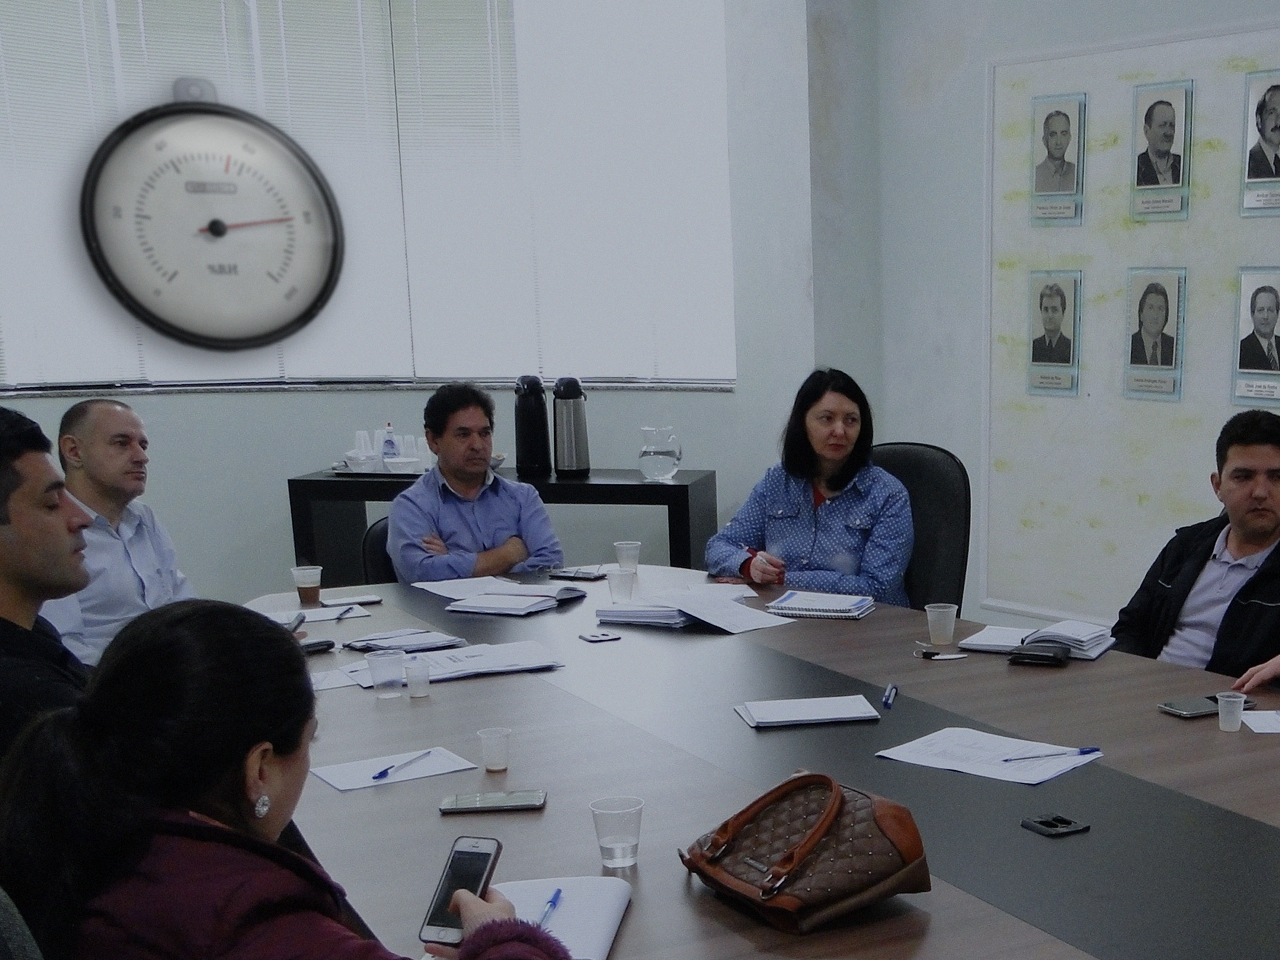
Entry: 80 (%)
